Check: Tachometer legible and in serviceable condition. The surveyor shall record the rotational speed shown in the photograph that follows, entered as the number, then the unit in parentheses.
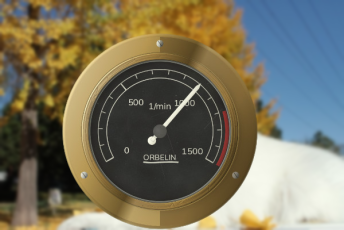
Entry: 1000 (rpm)
